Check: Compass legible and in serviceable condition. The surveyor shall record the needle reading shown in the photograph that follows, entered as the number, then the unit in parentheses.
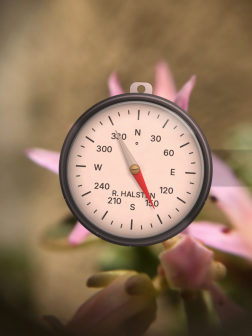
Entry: 150 (°)
